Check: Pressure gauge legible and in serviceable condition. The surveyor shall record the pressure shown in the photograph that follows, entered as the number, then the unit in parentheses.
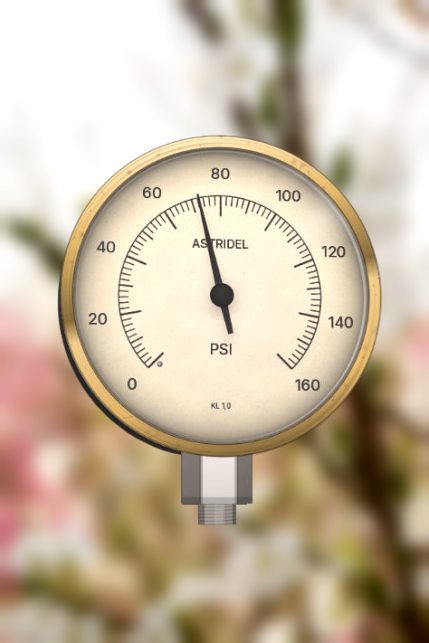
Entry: 72 (psi)
